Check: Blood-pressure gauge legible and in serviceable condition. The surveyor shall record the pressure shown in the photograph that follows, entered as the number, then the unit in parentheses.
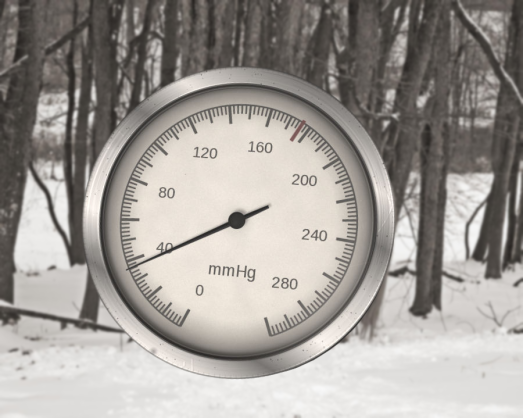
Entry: 36 (mmHg)
